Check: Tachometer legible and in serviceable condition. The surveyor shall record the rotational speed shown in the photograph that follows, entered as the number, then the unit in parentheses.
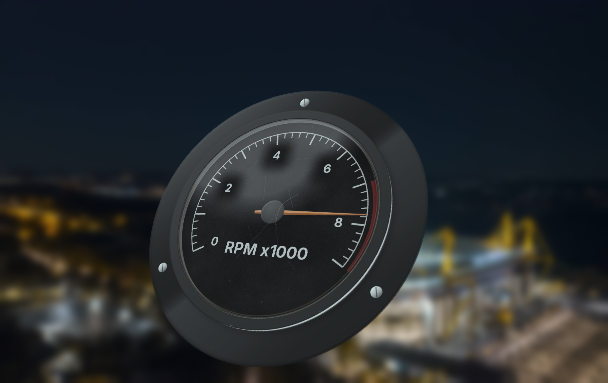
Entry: 7800 (rpm)
